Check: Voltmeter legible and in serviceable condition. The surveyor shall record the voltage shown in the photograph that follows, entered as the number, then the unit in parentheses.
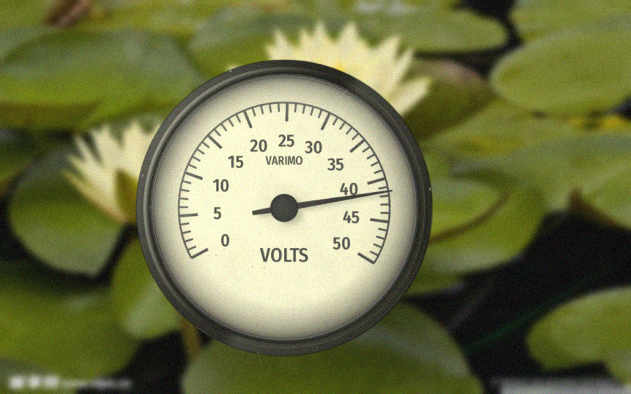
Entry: 41.5 (V)
